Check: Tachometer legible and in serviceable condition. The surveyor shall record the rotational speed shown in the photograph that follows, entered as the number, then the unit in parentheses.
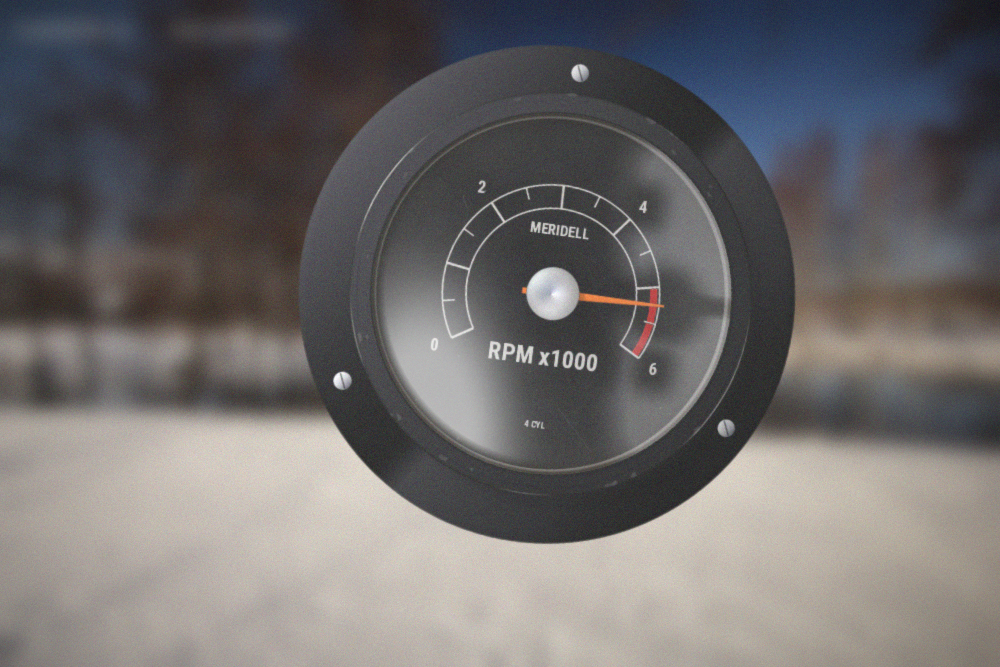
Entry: 5250 (rpm)
